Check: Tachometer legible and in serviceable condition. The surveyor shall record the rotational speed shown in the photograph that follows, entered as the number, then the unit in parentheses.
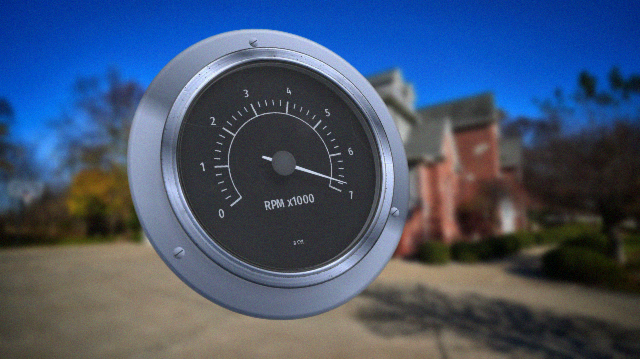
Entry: 6800 (rpm)
